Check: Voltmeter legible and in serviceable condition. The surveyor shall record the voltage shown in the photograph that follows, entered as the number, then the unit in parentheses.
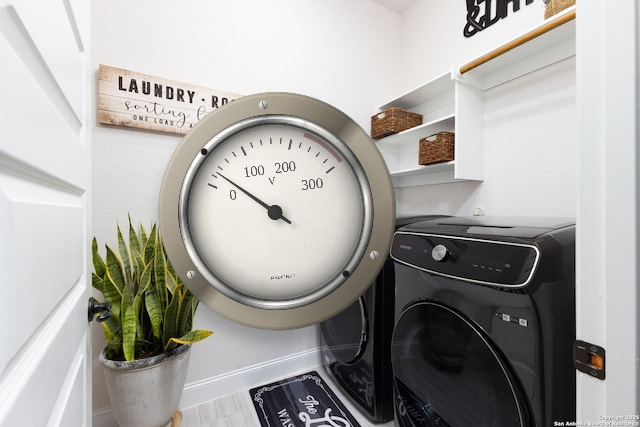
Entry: 30 (V)
